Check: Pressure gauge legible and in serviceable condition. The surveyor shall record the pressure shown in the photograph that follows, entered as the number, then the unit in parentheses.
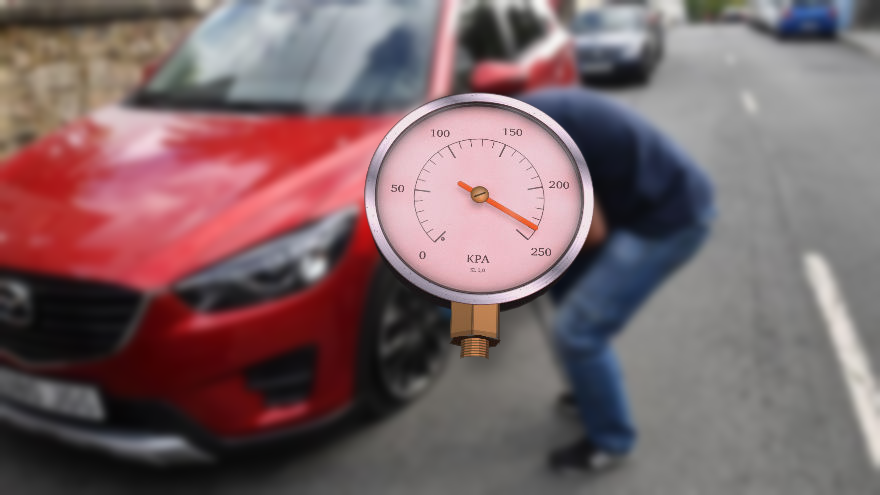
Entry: 240 (kPa)
